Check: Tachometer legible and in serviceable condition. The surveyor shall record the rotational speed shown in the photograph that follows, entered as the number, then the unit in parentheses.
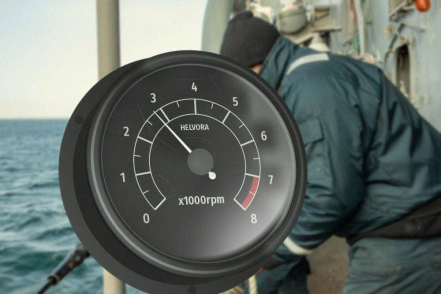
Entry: 2750 (rpm)
